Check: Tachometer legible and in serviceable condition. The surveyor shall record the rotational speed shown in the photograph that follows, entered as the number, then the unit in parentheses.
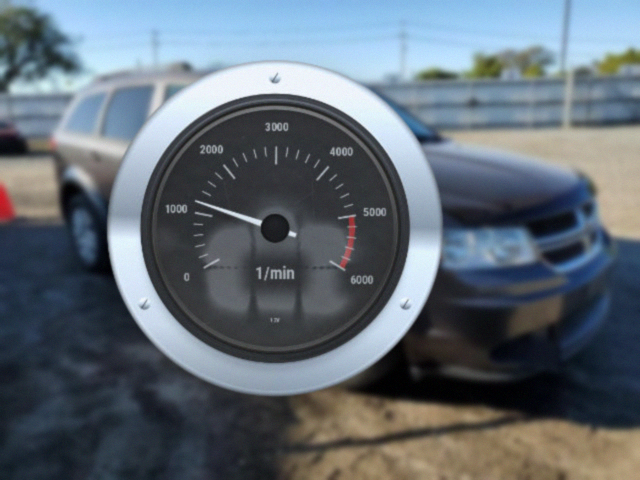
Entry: 1200 (rpm)
